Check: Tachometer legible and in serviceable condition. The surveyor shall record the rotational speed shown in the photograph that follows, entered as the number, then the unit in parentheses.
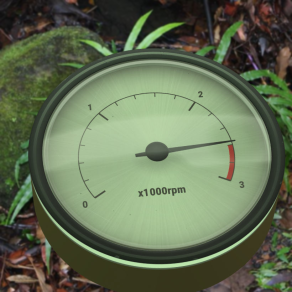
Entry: 2600 (rpm)
